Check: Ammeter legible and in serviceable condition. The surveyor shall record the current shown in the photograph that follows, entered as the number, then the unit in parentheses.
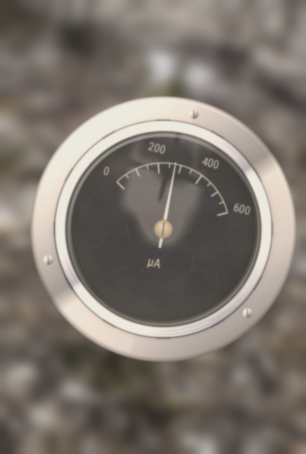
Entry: 275 (µA)
